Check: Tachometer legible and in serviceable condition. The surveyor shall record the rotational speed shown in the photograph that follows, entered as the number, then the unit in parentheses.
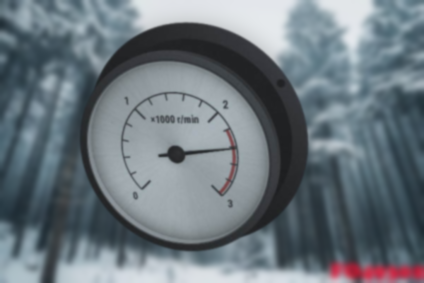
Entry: 2400 (rpm)
